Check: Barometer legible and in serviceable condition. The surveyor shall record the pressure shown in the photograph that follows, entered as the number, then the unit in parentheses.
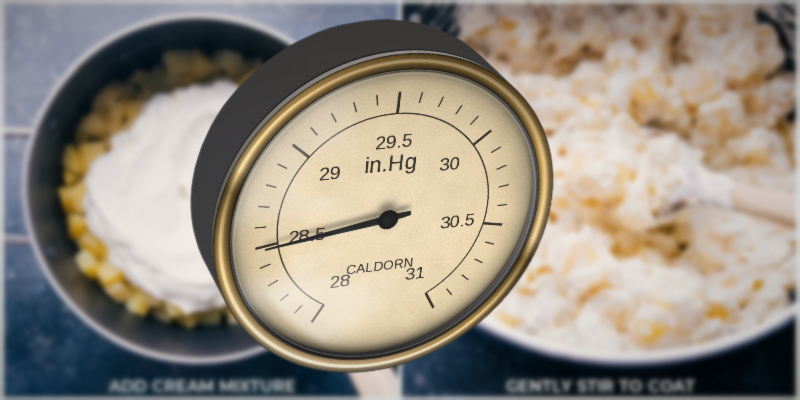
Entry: 28.5 (inHg)
